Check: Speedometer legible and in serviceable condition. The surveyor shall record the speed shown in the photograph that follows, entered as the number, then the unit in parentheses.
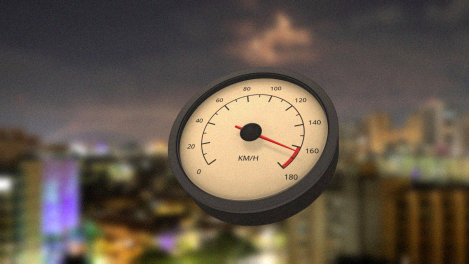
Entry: 165 (km/h)
